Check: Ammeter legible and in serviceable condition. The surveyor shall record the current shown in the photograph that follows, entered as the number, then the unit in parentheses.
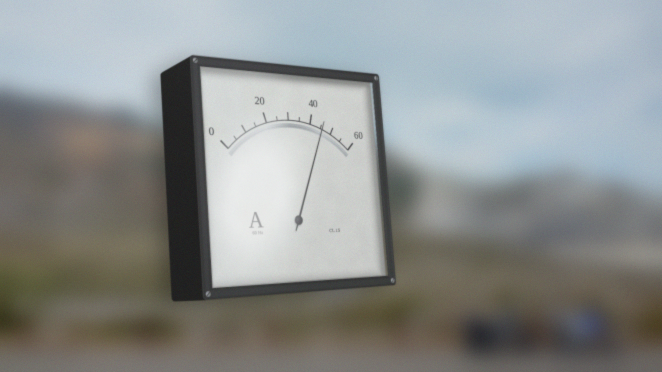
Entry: 45 (A)
